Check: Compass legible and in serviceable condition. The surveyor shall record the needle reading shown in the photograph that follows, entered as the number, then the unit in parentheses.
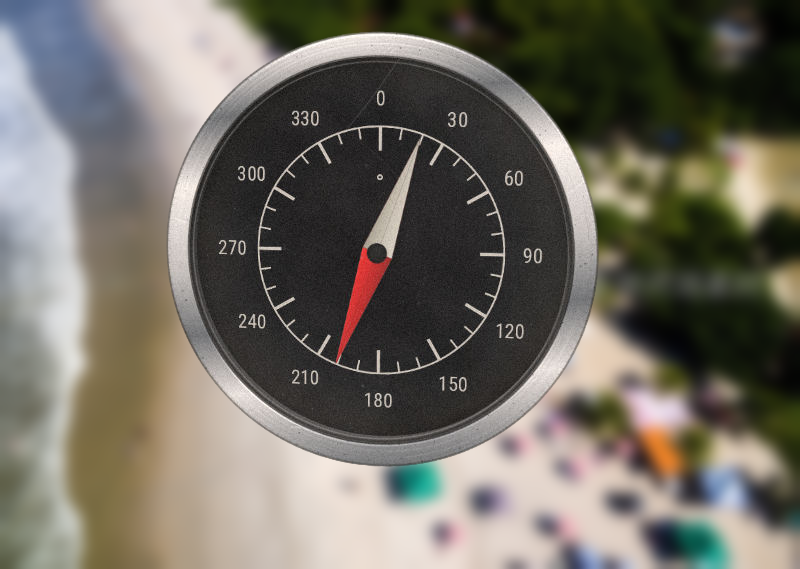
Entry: 200 (°)
